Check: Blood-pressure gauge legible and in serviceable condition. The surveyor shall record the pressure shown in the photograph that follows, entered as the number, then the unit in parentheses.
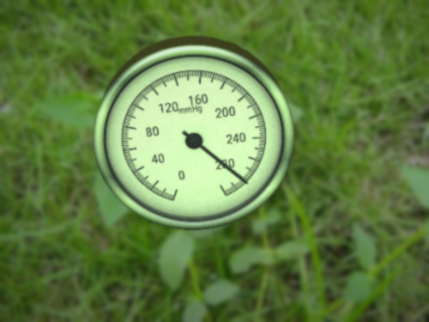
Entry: 280 (mmHg)
